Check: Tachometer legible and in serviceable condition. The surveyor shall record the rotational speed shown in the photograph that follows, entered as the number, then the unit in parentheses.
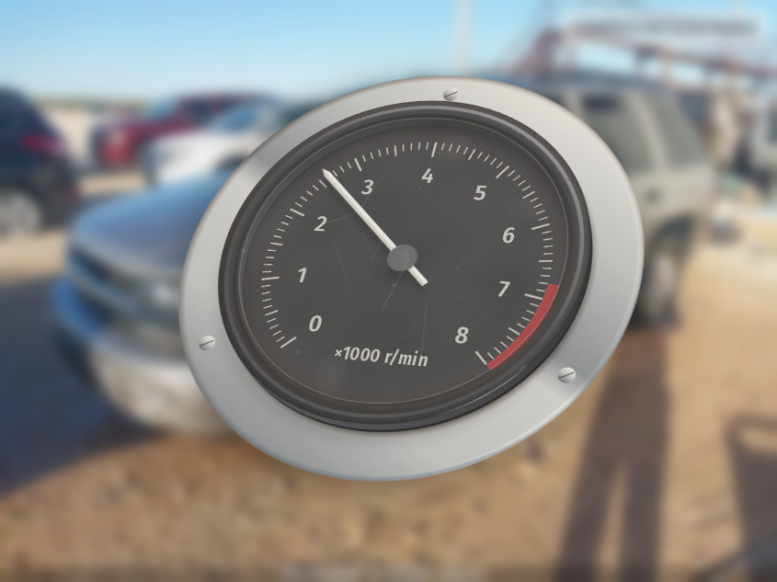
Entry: 2600 (rpm)
